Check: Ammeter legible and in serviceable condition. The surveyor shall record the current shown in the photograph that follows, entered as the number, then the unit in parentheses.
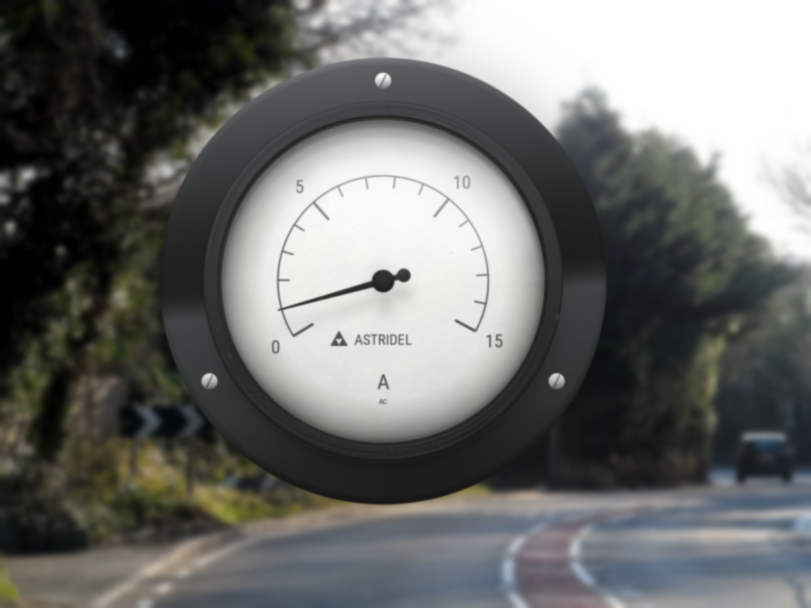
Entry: 1 (A)
